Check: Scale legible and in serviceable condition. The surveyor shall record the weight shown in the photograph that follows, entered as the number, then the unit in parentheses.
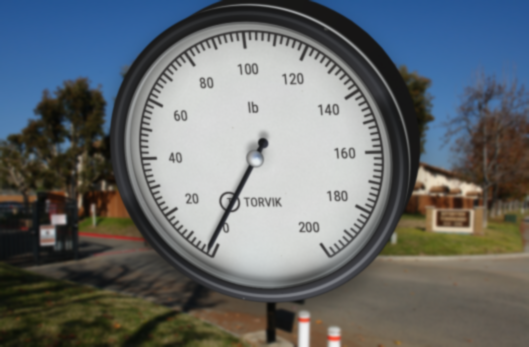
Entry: 2 (lb)
